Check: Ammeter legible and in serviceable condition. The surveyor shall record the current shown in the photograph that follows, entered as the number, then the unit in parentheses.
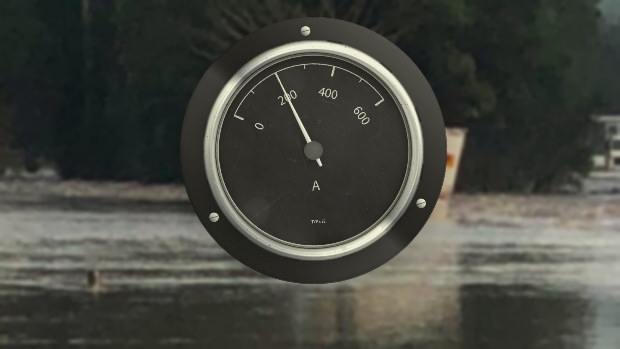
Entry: 200 (A)
